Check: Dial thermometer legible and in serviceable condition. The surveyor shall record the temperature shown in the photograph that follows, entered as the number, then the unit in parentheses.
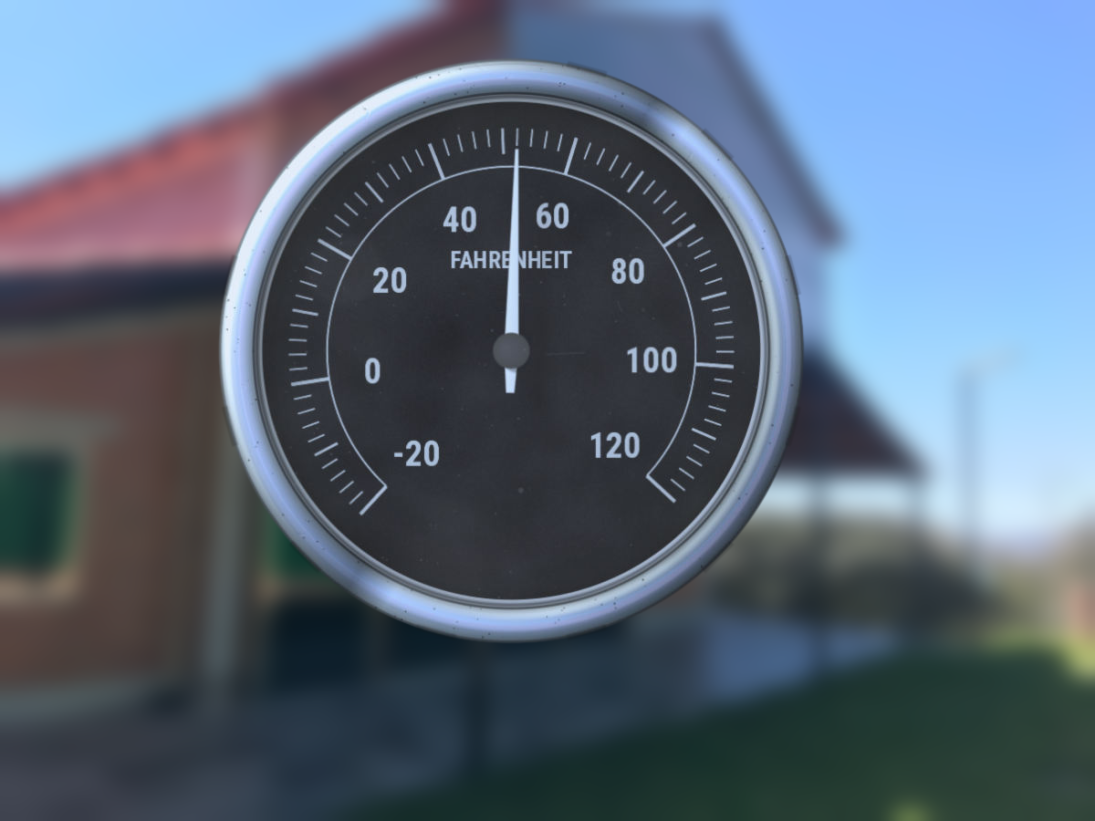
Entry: 52 (°F)
